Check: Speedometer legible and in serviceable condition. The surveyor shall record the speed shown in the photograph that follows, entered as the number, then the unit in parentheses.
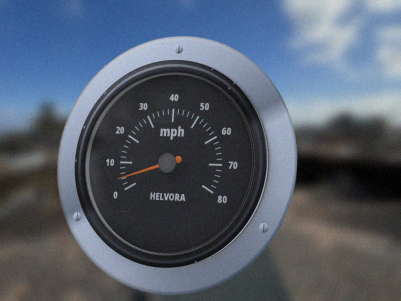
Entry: 4 (mph)
